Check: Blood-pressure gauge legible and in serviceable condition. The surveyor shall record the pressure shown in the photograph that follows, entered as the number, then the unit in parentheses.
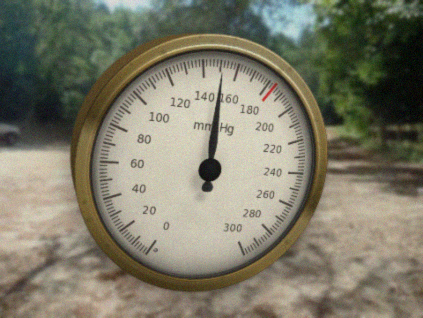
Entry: 150 (mmHg)
